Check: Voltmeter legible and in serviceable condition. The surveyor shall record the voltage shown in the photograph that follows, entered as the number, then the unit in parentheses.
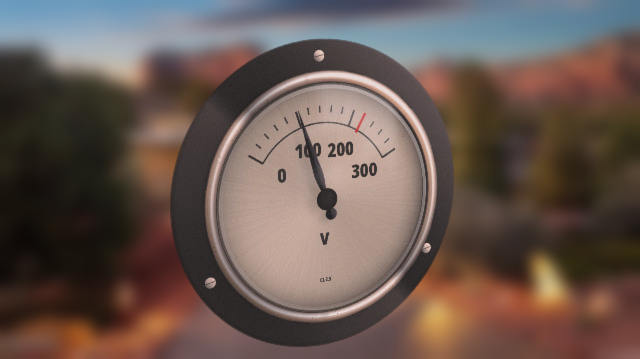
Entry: 100 (V)
